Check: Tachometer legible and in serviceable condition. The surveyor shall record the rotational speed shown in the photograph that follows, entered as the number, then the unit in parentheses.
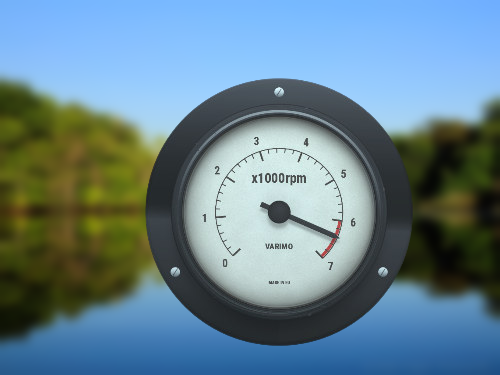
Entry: 6400 (rpm)
